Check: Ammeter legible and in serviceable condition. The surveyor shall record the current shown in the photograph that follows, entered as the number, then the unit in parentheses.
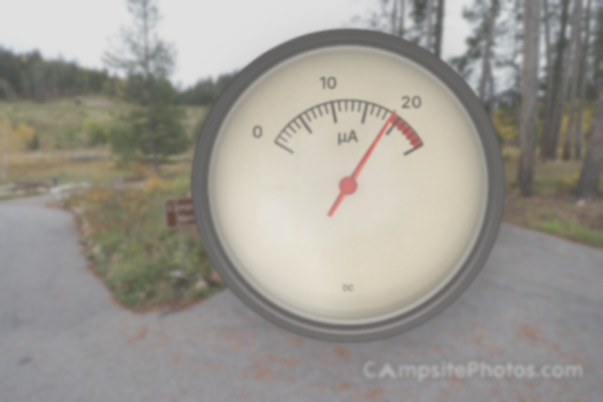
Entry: 19 (µA)
